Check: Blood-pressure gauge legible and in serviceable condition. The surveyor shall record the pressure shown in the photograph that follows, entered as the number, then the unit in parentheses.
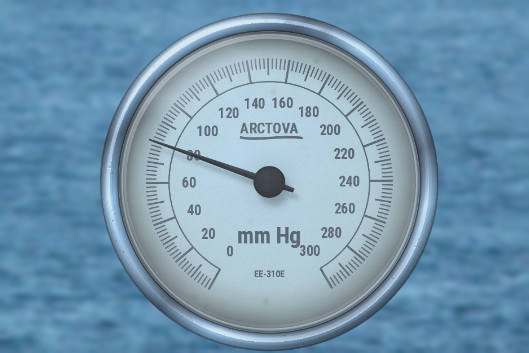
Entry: 80 (mmHg)
